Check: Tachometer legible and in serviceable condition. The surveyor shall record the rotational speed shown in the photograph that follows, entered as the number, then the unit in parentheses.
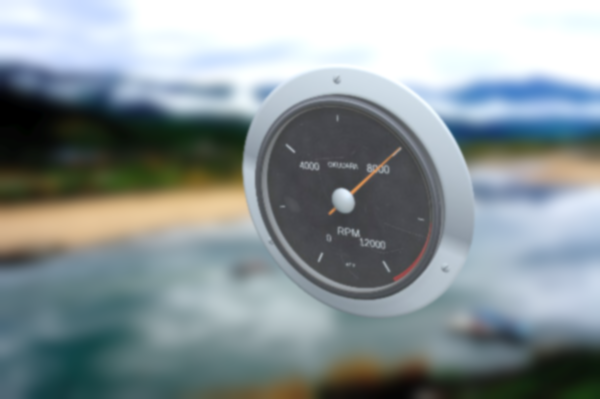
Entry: 8000 (rpm)
